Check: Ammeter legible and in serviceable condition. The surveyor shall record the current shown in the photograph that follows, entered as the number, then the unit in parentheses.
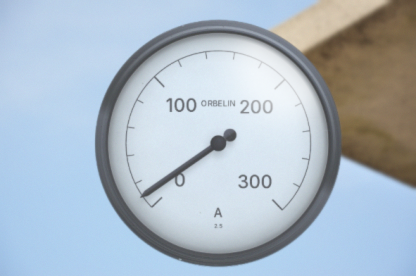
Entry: 10 (A)
